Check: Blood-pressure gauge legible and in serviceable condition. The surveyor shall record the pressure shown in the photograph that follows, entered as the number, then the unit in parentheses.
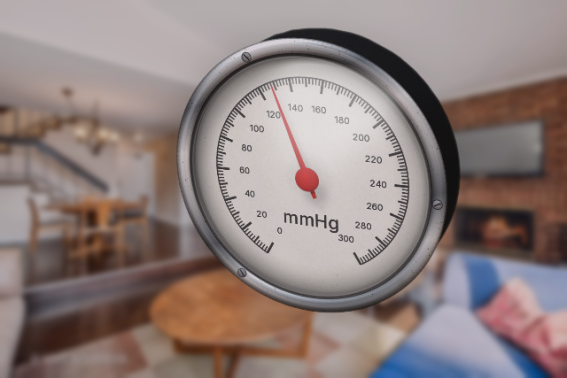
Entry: 130 (mmHg)
